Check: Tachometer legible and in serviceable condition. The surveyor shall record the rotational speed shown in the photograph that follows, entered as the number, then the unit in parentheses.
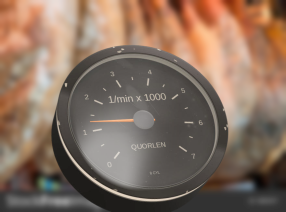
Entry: 1250 (rpm)
